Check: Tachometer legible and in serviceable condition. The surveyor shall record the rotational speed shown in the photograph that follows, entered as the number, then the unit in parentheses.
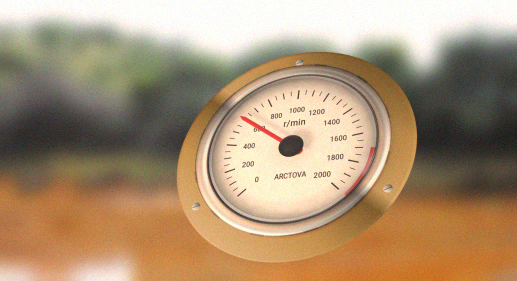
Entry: 600 (rpm)
